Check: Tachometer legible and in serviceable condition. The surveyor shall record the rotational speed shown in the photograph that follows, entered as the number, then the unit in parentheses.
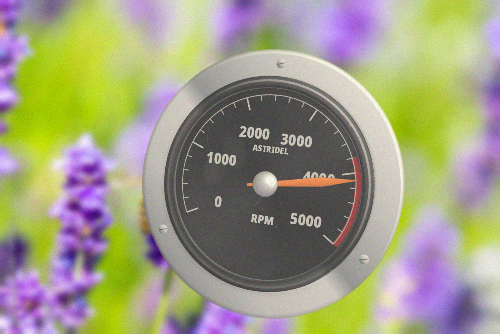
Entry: 4100 (rpm)
